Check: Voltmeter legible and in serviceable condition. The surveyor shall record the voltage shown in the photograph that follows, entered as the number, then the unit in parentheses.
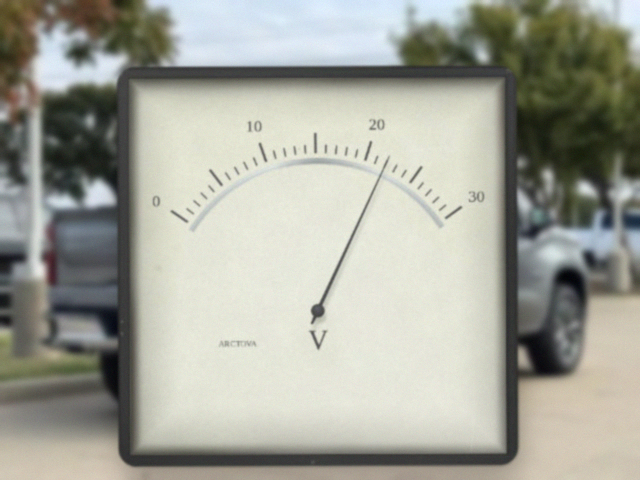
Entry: 22 (V)
